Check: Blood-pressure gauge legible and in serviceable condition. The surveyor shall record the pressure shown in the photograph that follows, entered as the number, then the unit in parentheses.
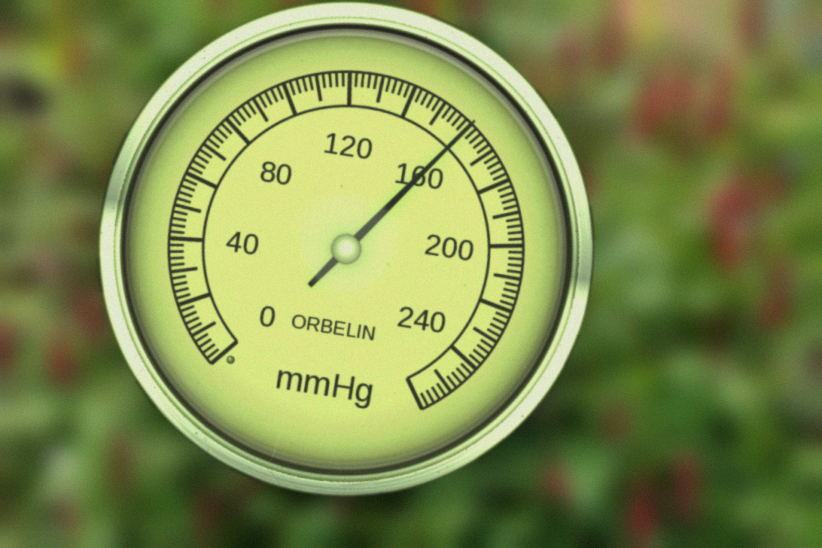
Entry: 160 (mmHg)
